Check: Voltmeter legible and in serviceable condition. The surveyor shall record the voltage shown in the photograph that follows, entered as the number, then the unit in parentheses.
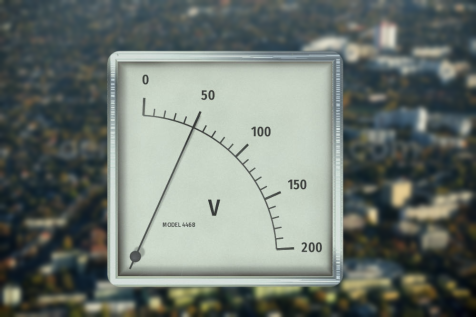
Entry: 50 (V)
